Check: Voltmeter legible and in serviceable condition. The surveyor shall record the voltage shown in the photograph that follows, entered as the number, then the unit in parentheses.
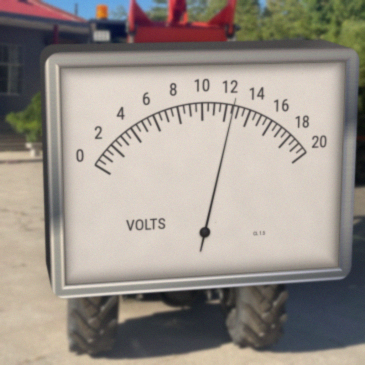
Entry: 12.5 (V)
